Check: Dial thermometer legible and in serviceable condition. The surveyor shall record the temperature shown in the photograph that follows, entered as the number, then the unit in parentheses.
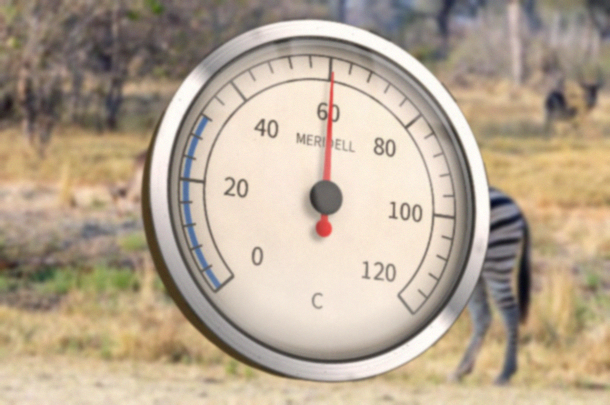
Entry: 60 (°C)
